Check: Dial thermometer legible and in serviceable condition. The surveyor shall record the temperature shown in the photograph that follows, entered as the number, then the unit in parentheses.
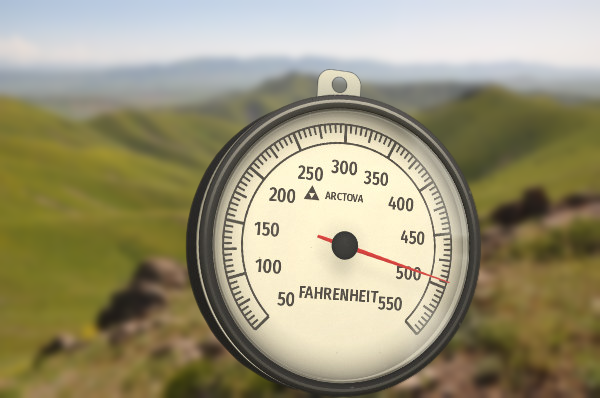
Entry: 495 (°F)
